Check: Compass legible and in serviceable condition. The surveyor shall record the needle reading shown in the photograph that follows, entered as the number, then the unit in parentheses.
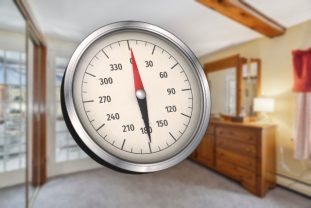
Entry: 0 (°)
